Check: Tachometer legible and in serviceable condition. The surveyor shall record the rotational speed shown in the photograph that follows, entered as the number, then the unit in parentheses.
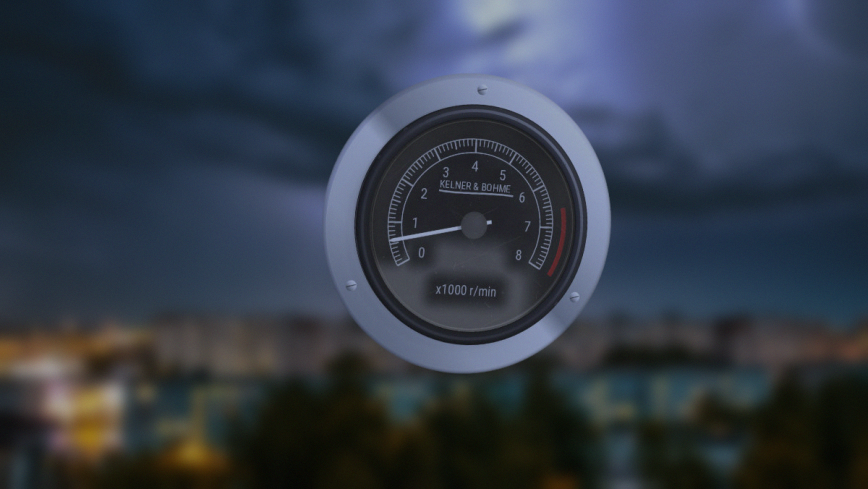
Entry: 600 (rpm)
